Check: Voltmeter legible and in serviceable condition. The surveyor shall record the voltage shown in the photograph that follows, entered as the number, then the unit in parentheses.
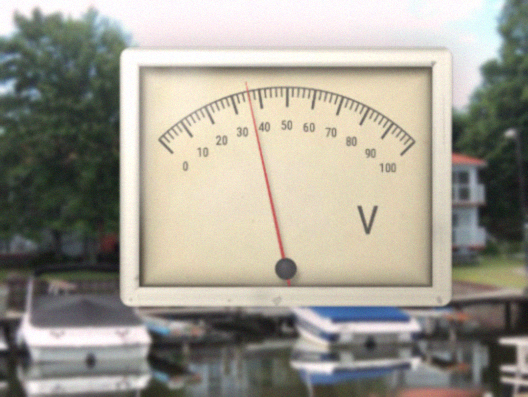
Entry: 36 (V)
